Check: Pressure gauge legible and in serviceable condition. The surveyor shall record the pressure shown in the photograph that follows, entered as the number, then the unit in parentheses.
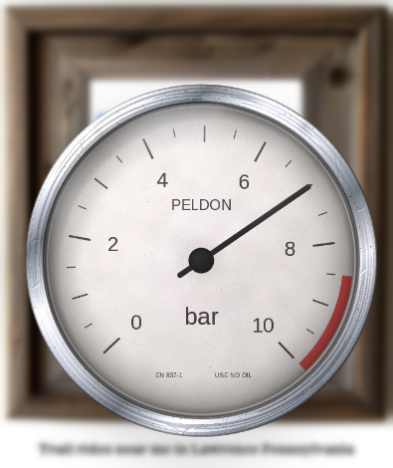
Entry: 7 (bar)
